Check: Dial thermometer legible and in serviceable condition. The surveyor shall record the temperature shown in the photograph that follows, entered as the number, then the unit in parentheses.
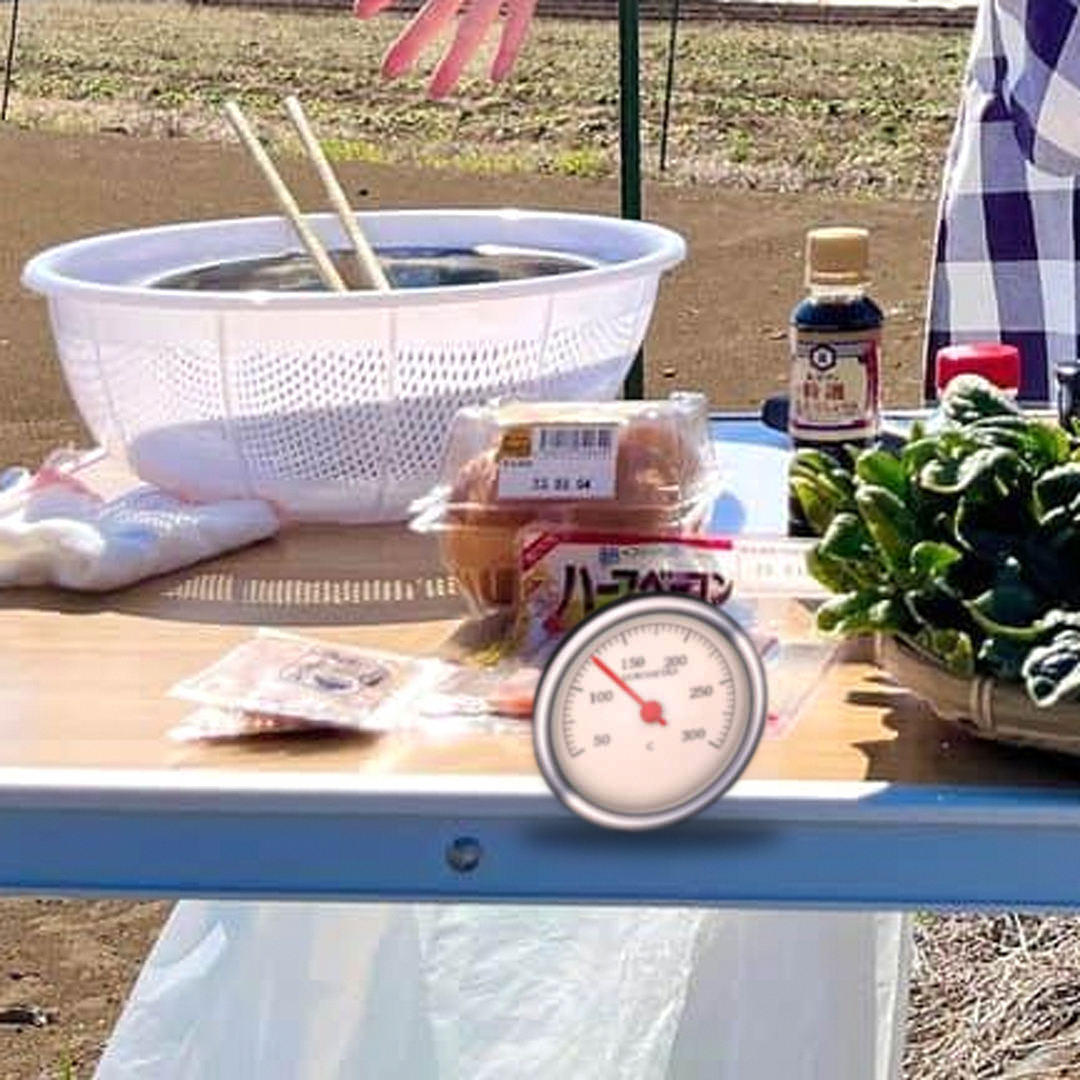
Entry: 125 (°C)
